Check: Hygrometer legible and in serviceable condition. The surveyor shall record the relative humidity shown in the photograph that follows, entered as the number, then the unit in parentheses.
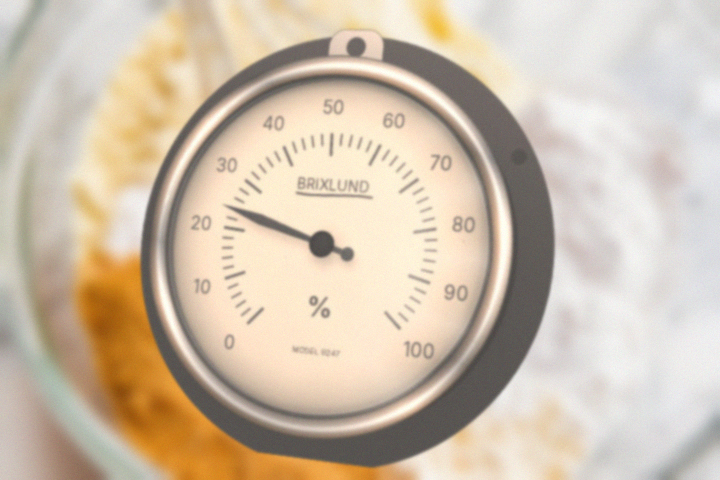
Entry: 24 (%)
